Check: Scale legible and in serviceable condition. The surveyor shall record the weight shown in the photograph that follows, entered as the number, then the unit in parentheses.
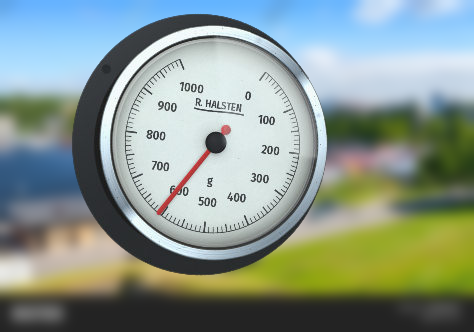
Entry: 610 (g)
